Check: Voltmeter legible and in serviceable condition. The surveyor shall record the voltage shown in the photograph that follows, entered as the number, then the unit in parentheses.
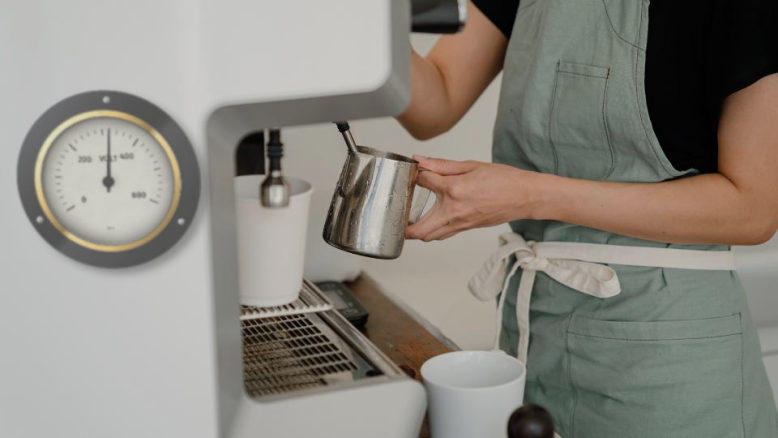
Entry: 320 (V)
